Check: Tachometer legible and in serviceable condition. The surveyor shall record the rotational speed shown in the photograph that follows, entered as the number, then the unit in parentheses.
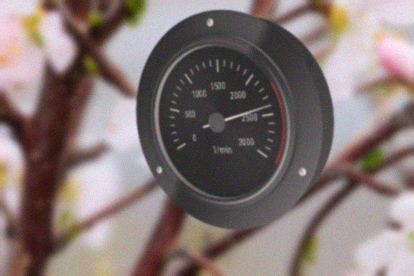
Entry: 2400 (rpm)
